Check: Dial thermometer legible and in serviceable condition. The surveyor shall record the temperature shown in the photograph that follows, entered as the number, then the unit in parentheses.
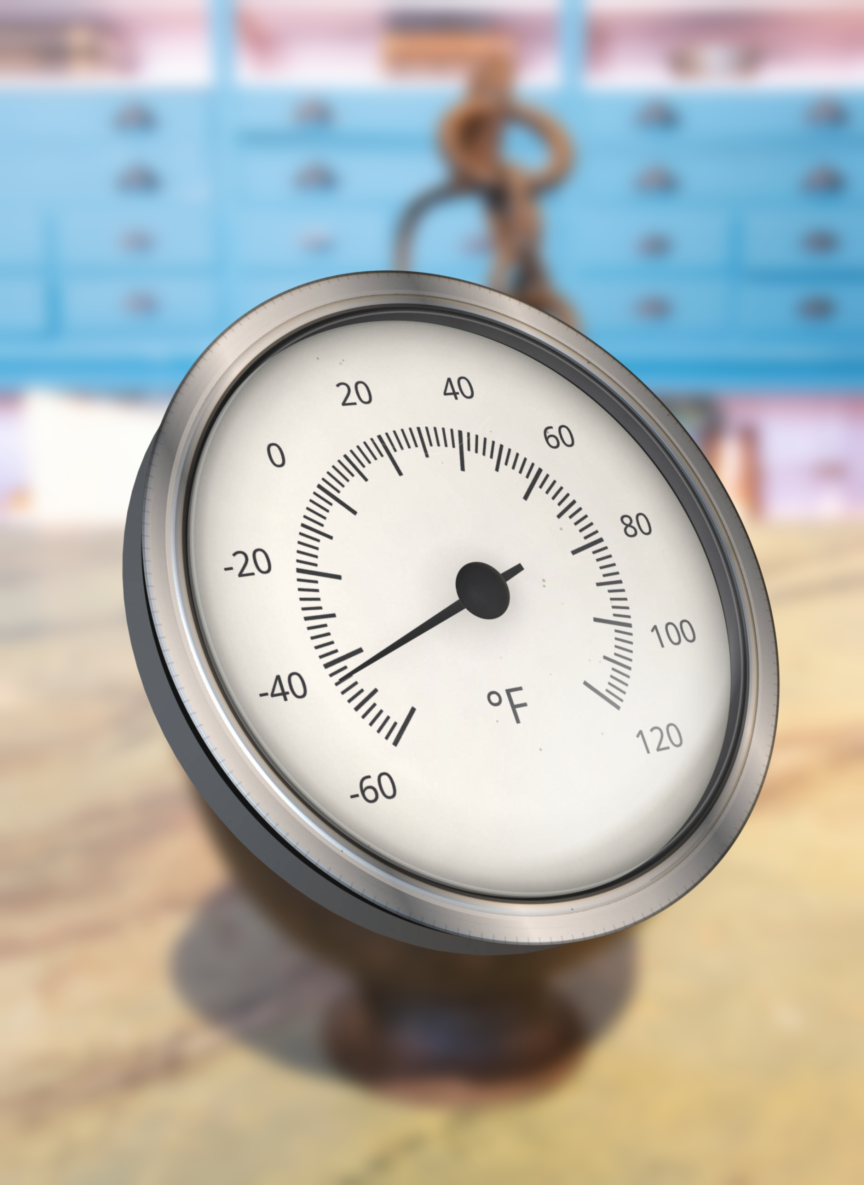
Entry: -44 (°F)
